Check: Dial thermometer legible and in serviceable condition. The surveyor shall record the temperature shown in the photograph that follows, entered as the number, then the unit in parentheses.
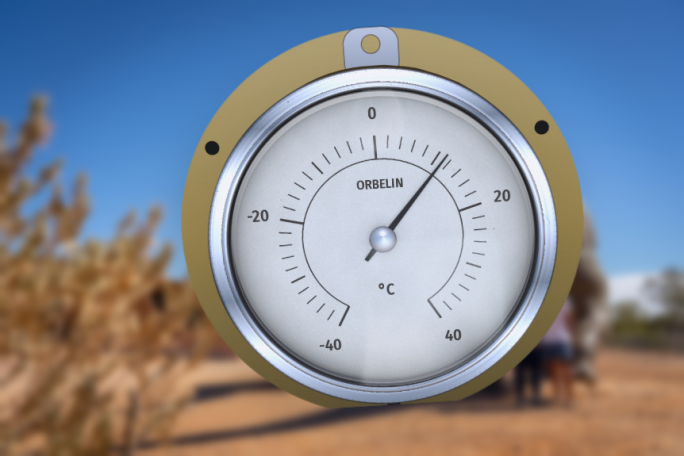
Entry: 11 (°C)
